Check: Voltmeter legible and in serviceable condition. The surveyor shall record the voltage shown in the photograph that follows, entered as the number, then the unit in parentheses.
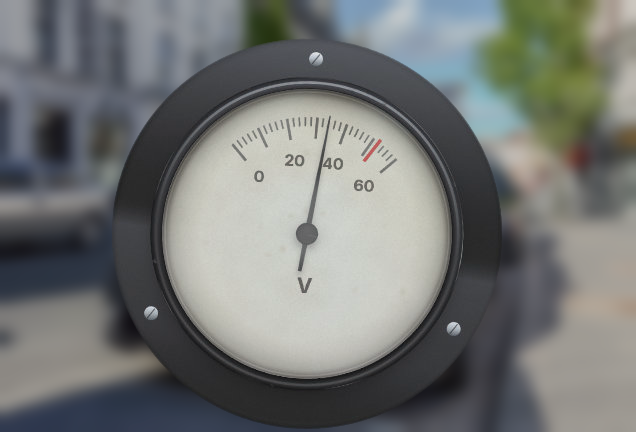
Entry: 34 (V)
